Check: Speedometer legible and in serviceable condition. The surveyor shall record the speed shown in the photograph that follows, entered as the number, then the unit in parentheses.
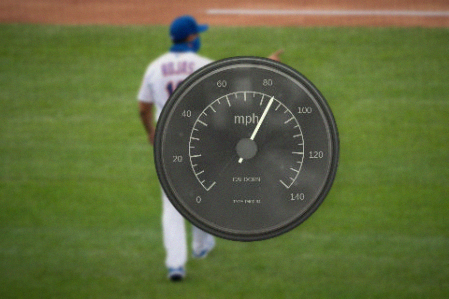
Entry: 85 (mph)
